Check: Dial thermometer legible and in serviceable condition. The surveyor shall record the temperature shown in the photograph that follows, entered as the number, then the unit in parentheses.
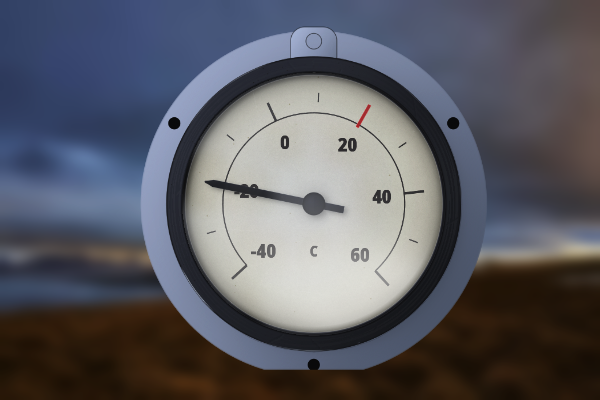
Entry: -20 (°C)
